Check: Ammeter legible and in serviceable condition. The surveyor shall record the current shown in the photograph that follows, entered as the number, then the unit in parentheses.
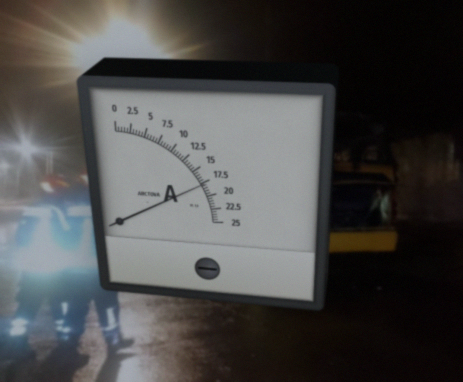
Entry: 17.5 (A)
